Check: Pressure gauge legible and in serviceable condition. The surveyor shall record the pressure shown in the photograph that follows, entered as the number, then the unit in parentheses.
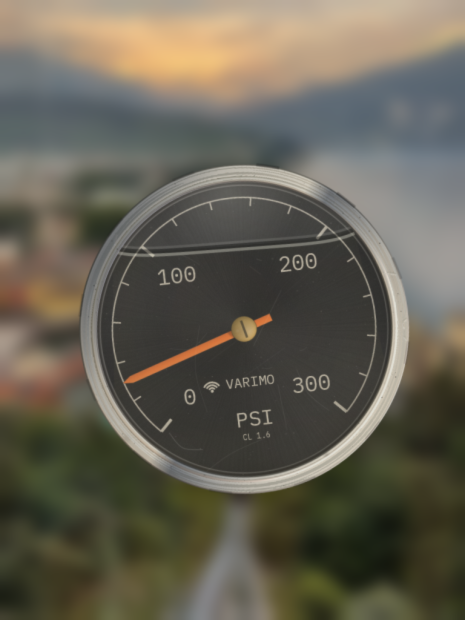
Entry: 30 (psi)
